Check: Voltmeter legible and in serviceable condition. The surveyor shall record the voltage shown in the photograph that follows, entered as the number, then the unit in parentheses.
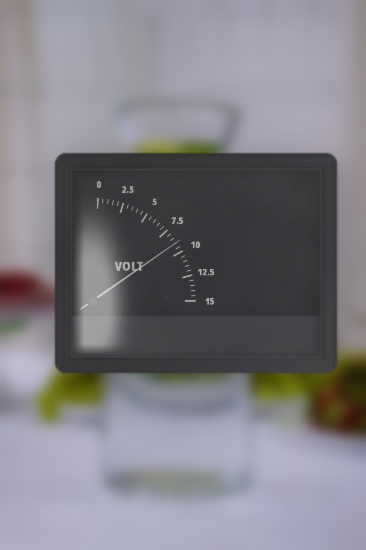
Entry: 9 (V)
